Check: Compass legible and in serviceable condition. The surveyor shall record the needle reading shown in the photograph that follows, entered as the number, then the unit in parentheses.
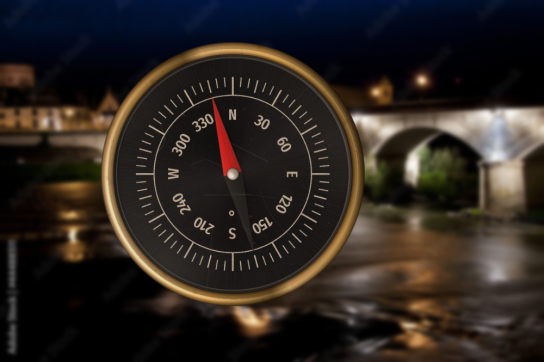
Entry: 345 (°)
